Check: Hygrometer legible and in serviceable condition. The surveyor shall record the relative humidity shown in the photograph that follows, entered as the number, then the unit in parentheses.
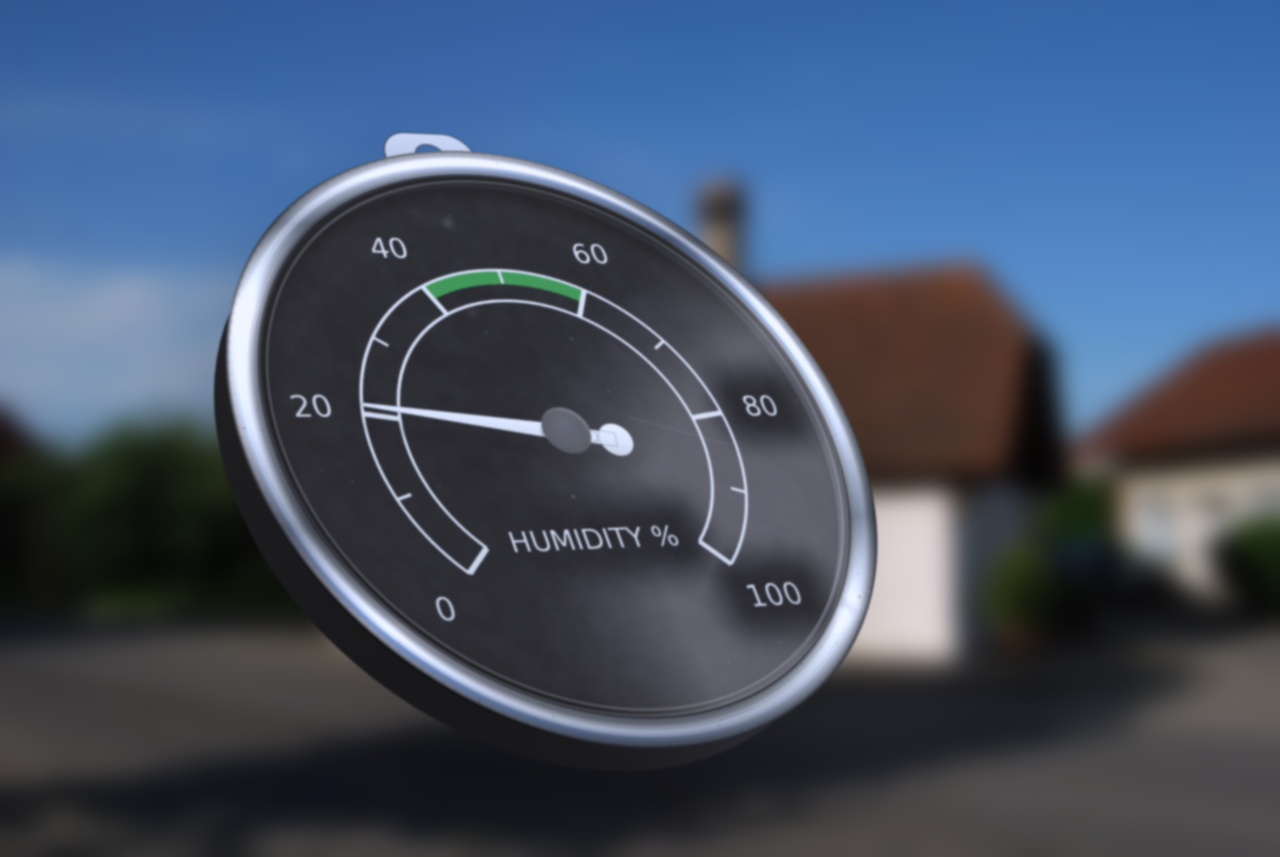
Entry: 20 (%)
